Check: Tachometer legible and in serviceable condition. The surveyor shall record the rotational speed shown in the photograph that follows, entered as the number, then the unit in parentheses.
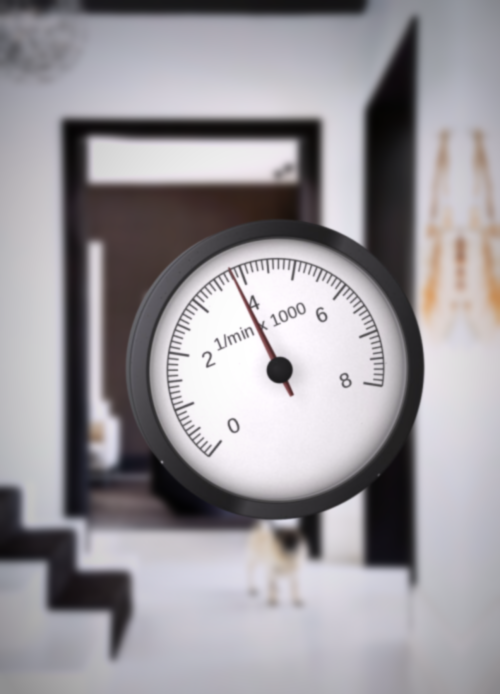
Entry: 3800 (rpm)
